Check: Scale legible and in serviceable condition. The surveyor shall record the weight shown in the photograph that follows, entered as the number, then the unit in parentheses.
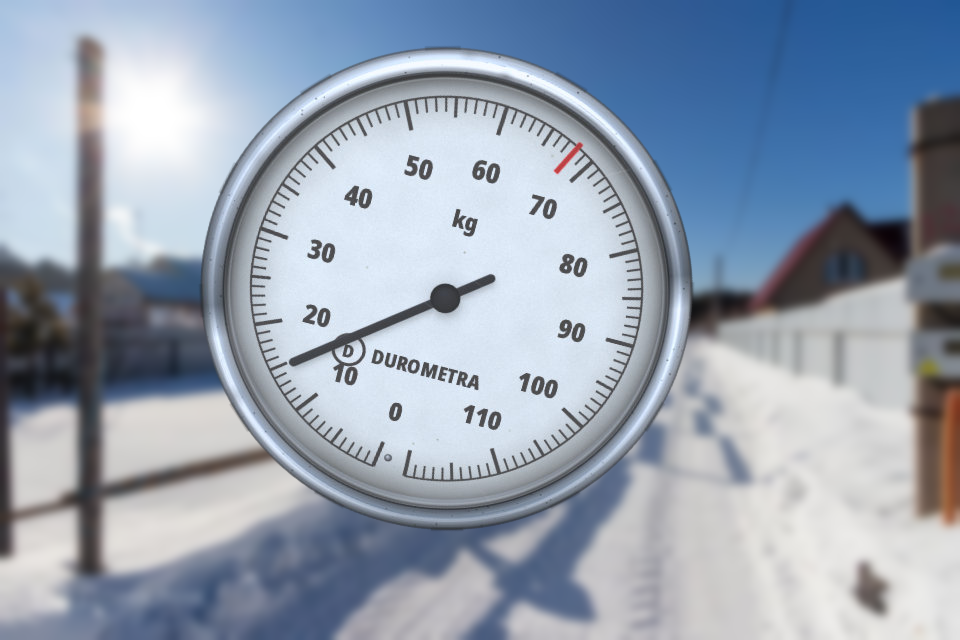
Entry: 15 (kg)
